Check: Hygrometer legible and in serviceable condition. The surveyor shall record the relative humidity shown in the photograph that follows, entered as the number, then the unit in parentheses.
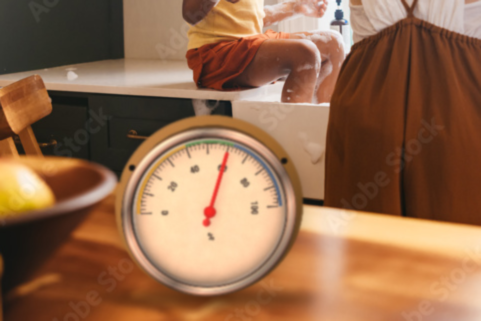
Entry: 60 (%)
